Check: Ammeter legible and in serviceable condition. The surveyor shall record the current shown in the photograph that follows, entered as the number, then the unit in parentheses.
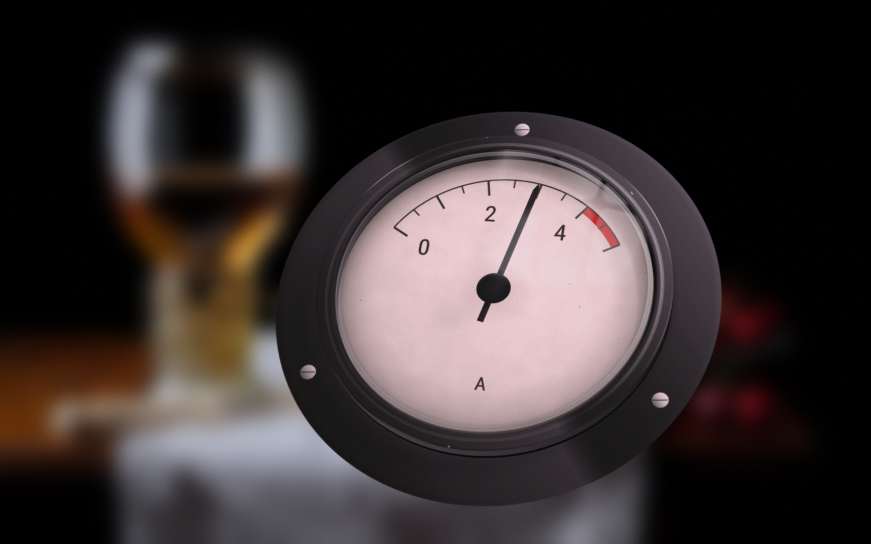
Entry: 3 (A)
